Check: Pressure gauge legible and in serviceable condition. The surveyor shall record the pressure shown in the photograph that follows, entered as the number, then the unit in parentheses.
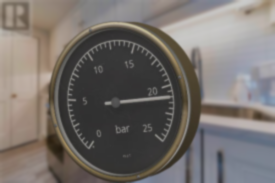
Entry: 21 (bar)
